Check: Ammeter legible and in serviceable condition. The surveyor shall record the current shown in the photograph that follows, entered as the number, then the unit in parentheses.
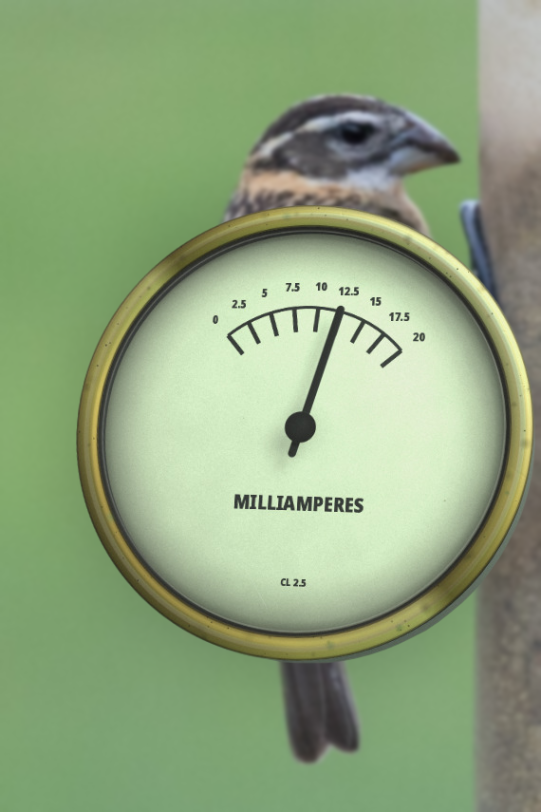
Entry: 12.5 (mA)
